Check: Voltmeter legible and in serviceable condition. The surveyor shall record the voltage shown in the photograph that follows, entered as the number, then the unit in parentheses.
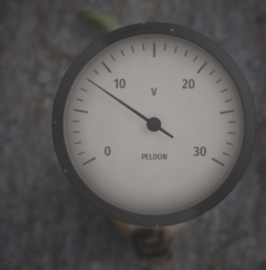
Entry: 8 (V)
